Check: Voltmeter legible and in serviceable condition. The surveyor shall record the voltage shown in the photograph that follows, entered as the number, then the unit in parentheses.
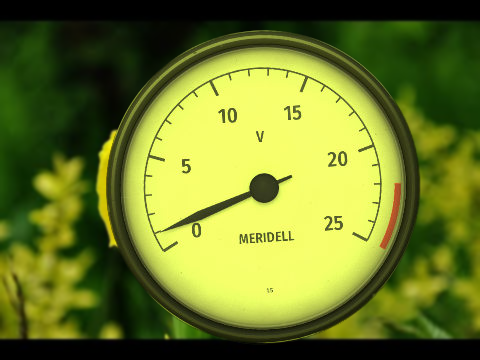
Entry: 1 (V)
